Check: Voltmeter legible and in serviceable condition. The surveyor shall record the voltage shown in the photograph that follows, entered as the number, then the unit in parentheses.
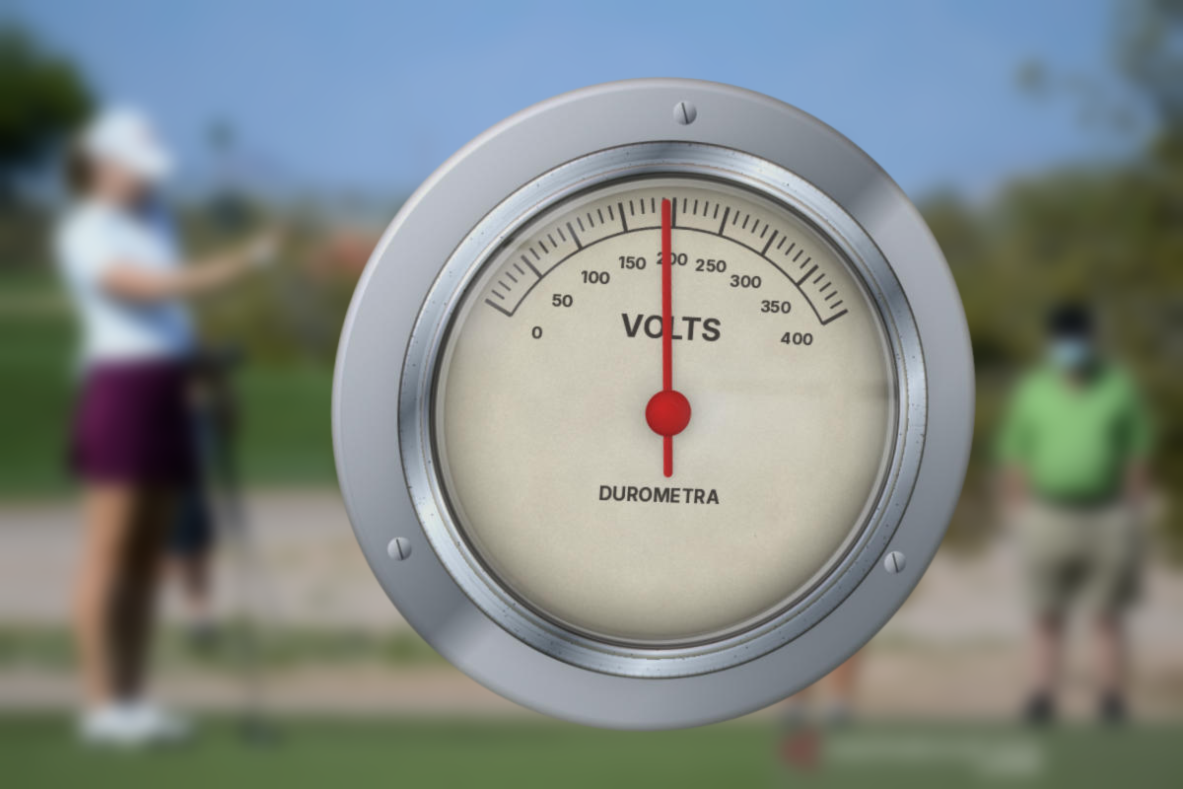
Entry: 190 (V)
